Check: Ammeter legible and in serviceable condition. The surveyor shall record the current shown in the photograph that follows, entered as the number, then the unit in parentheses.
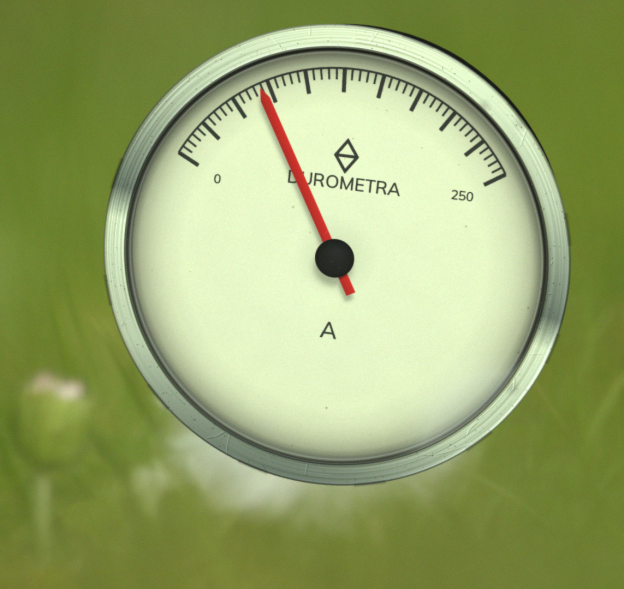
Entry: 70 (A)
